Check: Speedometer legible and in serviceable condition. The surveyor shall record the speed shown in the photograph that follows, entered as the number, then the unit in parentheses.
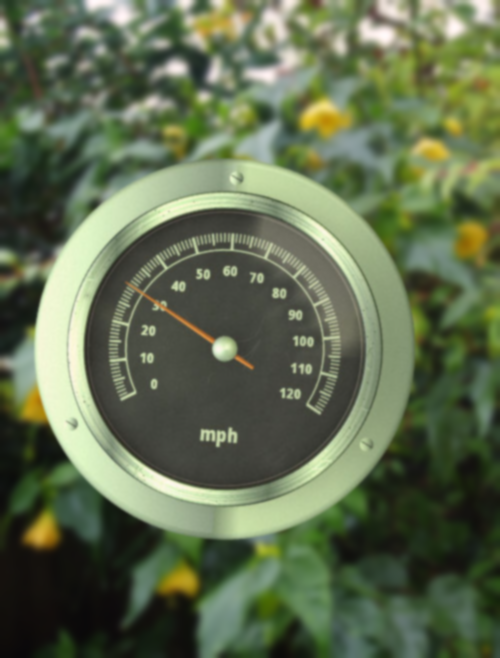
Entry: 30 (mph)
